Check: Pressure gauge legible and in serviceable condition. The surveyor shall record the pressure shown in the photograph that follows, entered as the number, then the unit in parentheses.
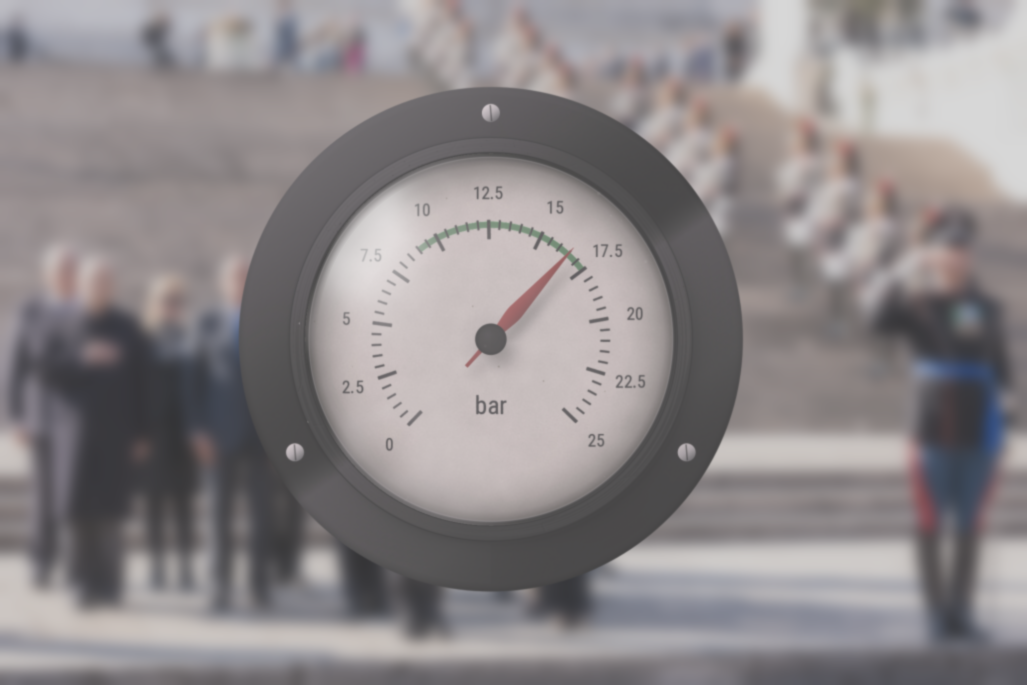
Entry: 16.5 (bar)
